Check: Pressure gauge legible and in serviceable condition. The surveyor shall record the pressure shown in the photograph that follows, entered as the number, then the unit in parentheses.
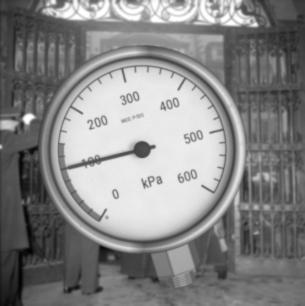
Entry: 100 (kPa)
